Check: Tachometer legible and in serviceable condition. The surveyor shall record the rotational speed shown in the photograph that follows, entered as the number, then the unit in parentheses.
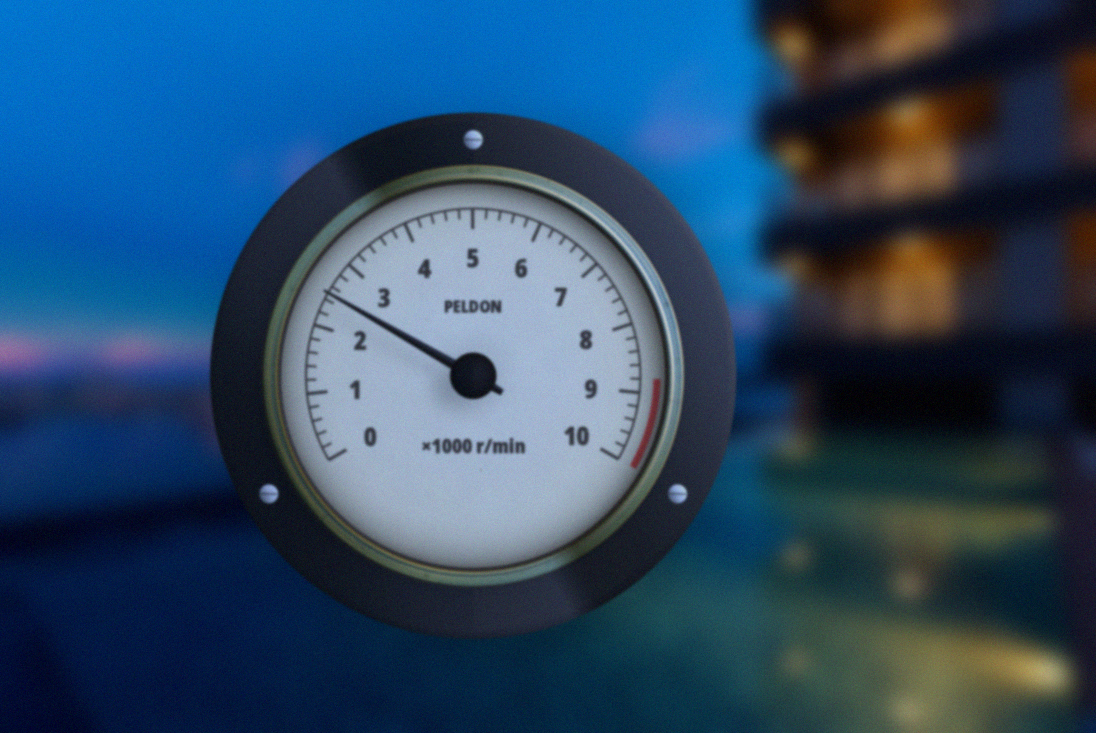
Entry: 2500 (rpm)
